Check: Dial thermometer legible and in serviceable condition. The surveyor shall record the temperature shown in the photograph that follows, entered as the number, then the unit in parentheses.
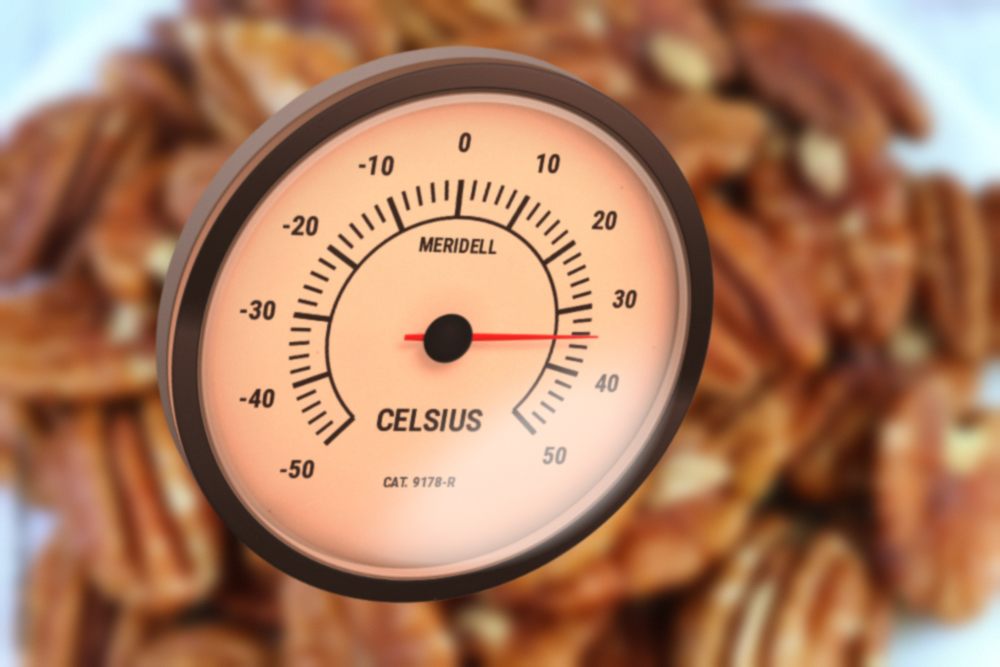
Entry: 34 (°C)
